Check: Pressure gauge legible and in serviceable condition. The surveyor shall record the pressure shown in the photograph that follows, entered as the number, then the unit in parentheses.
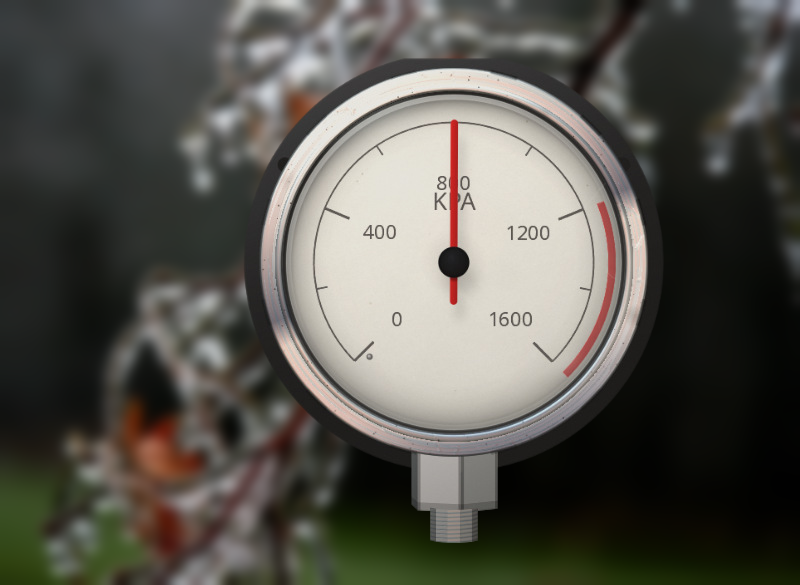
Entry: 800 (kPa)
